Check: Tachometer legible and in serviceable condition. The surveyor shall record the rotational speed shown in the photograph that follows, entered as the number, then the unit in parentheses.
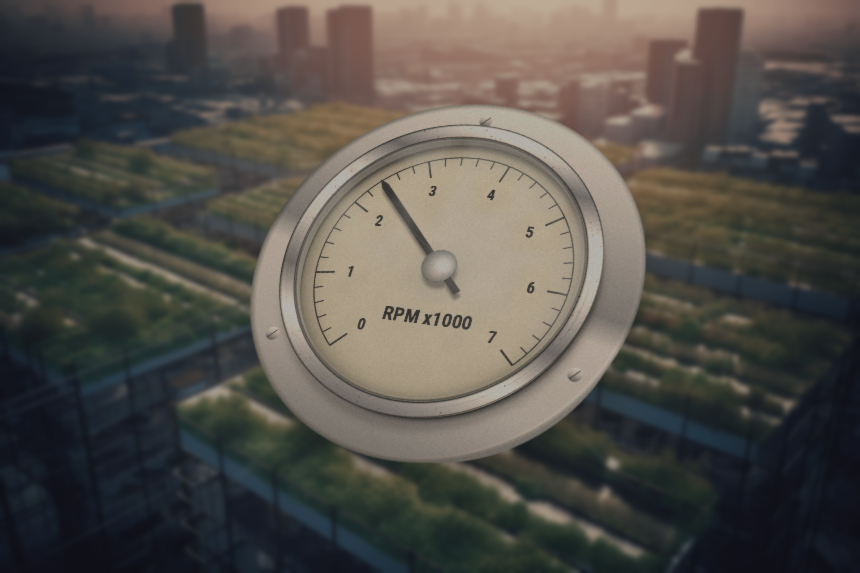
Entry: 2400 (rpm)
